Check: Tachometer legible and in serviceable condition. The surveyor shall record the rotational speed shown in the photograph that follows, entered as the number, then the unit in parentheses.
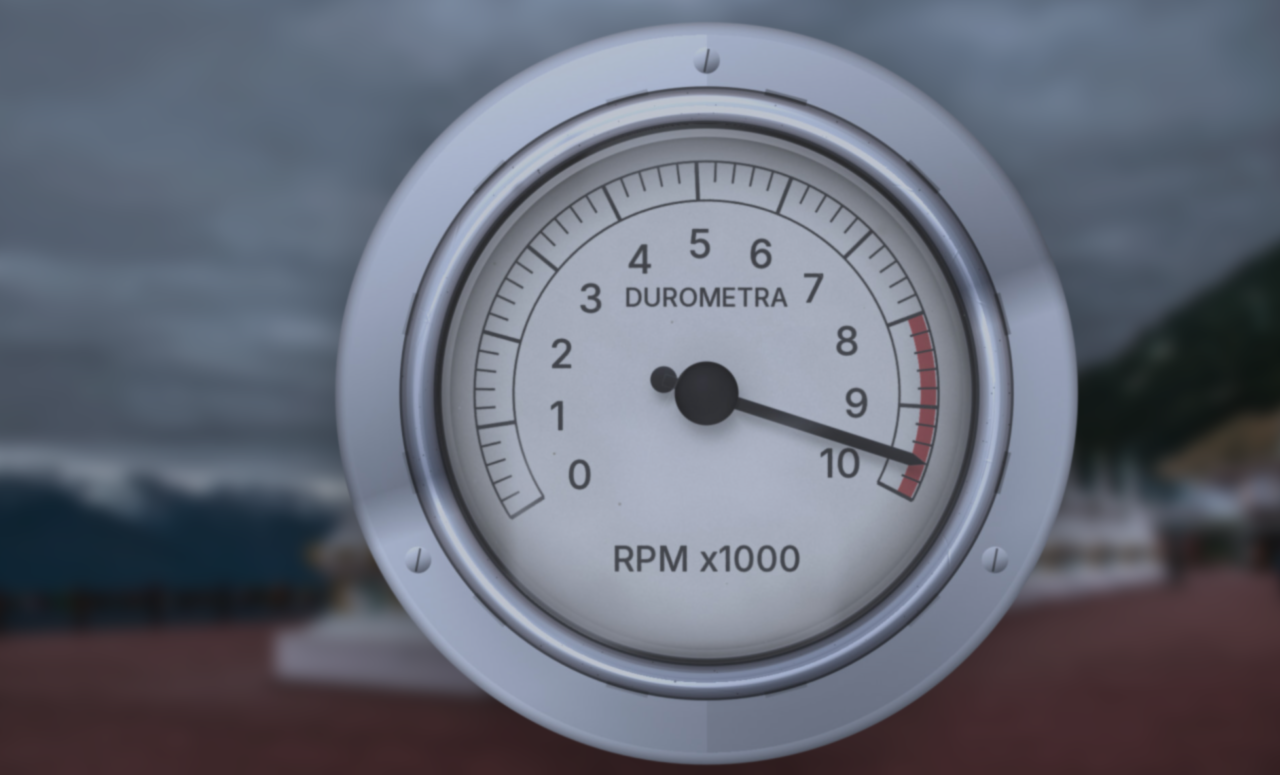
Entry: 9600 (rpm)
